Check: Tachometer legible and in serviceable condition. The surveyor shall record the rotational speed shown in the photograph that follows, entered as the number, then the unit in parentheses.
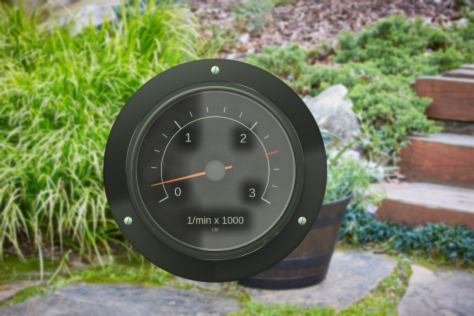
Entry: 200 (rpm)
